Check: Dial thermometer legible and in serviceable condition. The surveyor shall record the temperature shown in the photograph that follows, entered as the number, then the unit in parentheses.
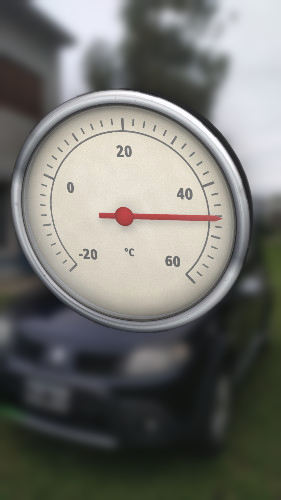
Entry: 46 (°C)
